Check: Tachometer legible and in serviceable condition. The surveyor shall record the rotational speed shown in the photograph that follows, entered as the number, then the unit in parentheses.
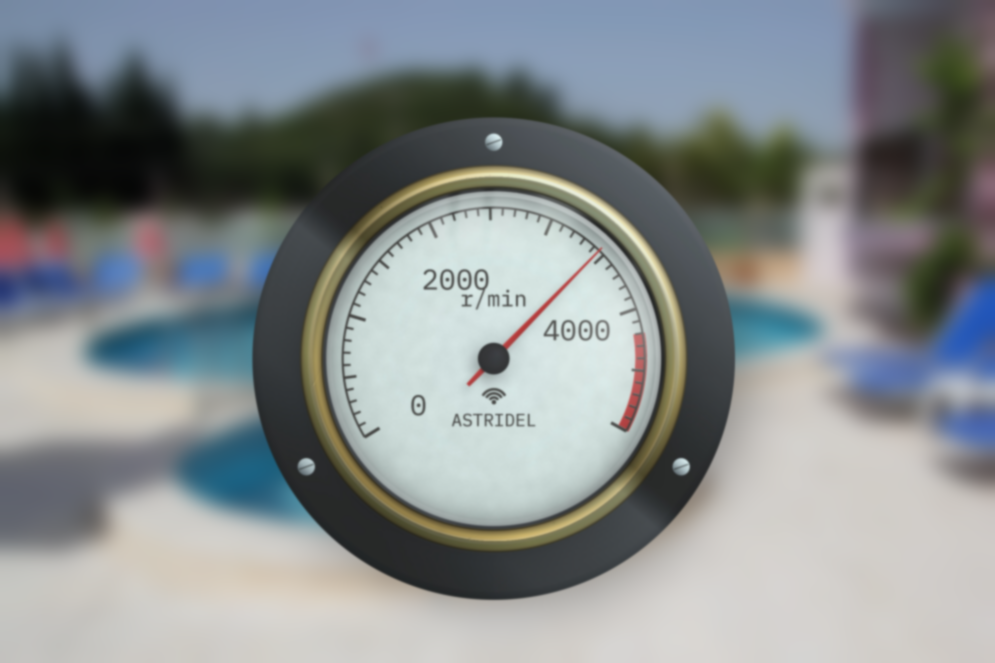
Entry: 3450 (rpm)
